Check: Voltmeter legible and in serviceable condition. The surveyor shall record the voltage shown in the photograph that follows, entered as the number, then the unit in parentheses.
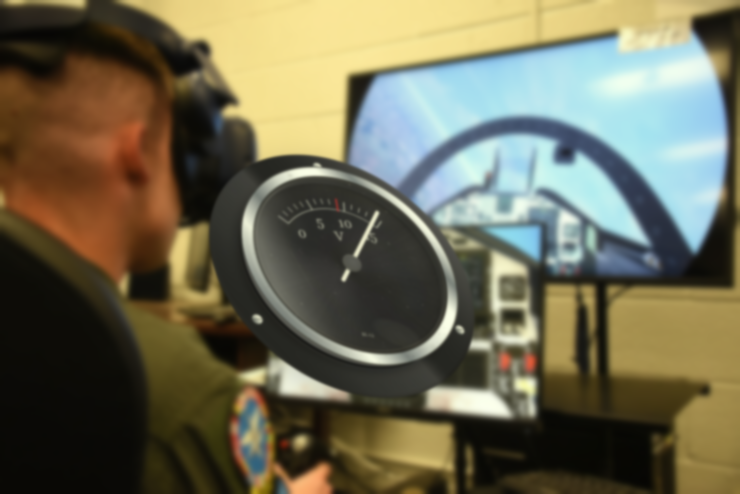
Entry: 14 (V)
